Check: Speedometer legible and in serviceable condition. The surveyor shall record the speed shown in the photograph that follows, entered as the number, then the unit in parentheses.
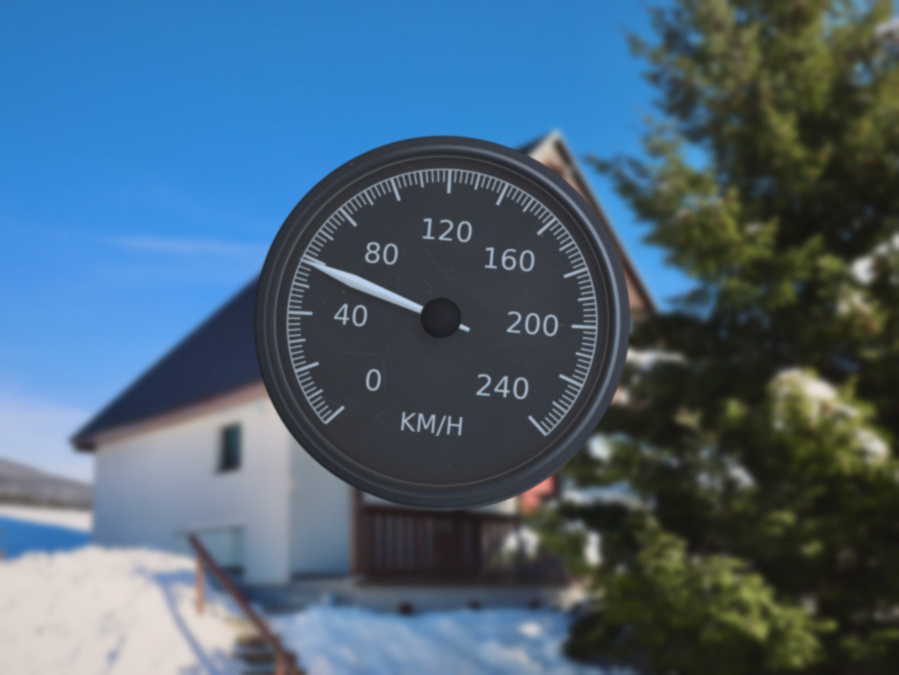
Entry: 58 (km/h)
